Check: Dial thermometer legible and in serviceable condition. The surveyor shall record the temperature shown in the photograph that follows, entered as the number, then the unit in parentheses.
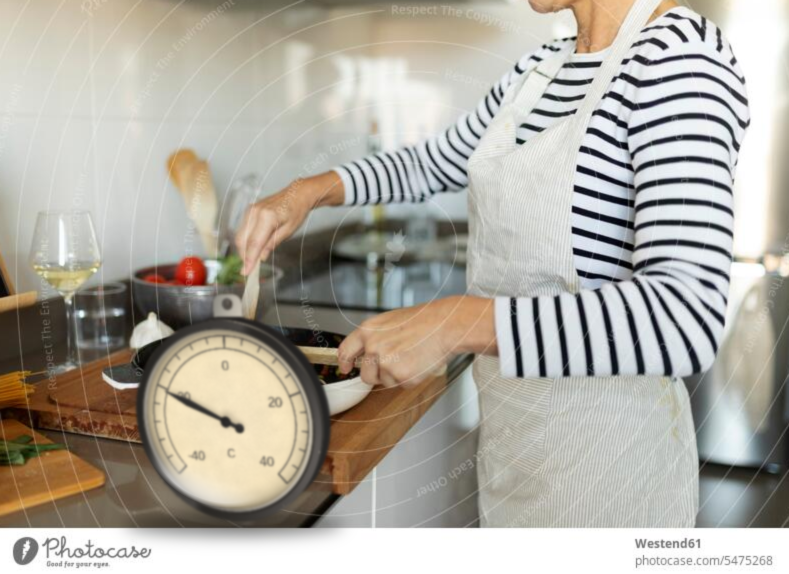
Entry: -20 (°C)
